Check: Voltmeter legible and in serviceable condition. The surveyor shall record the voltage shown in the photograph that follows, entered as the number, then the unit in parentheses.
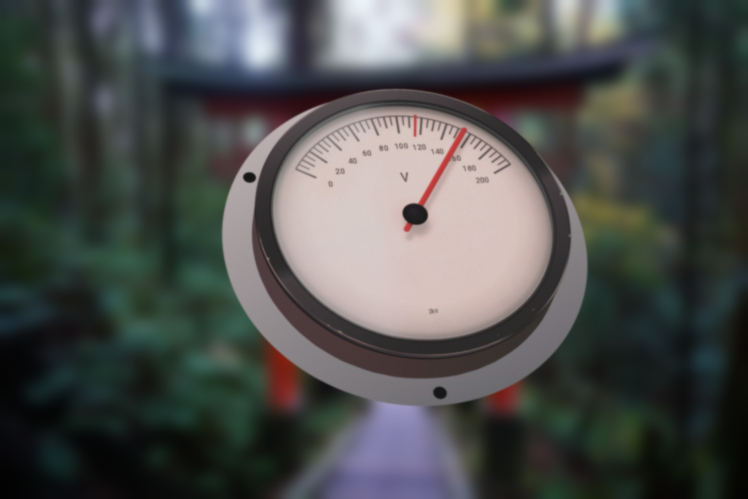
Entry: 155 (V)
